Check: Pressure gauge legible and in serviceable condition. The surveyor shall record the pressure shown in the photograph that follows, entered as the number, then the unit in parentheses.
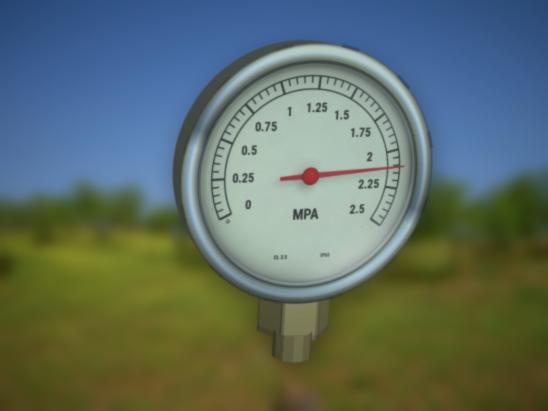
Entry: 2.1 (MPa)
